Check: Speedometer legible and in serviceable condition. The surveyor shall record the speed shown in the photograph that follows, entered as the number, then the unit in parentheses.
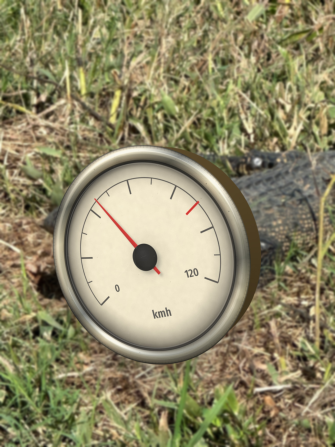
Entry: 45 (km/h)
